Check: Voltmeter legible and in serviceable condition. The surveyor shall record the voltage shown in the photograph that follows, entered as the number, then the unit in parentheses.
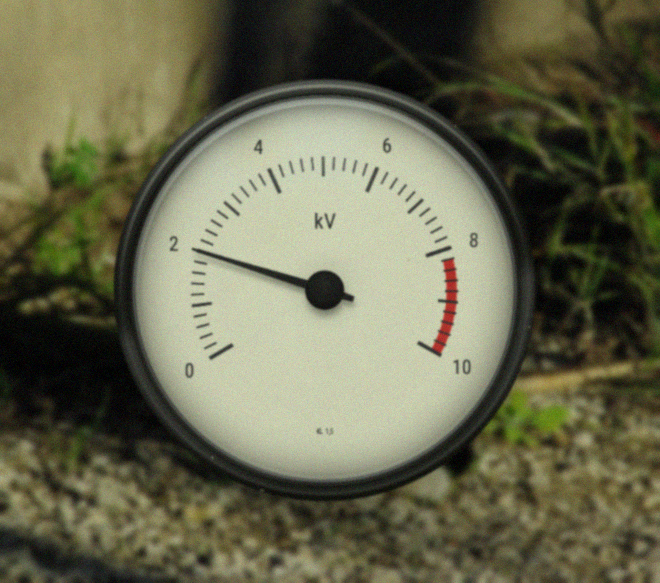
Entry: 2 (kV)
